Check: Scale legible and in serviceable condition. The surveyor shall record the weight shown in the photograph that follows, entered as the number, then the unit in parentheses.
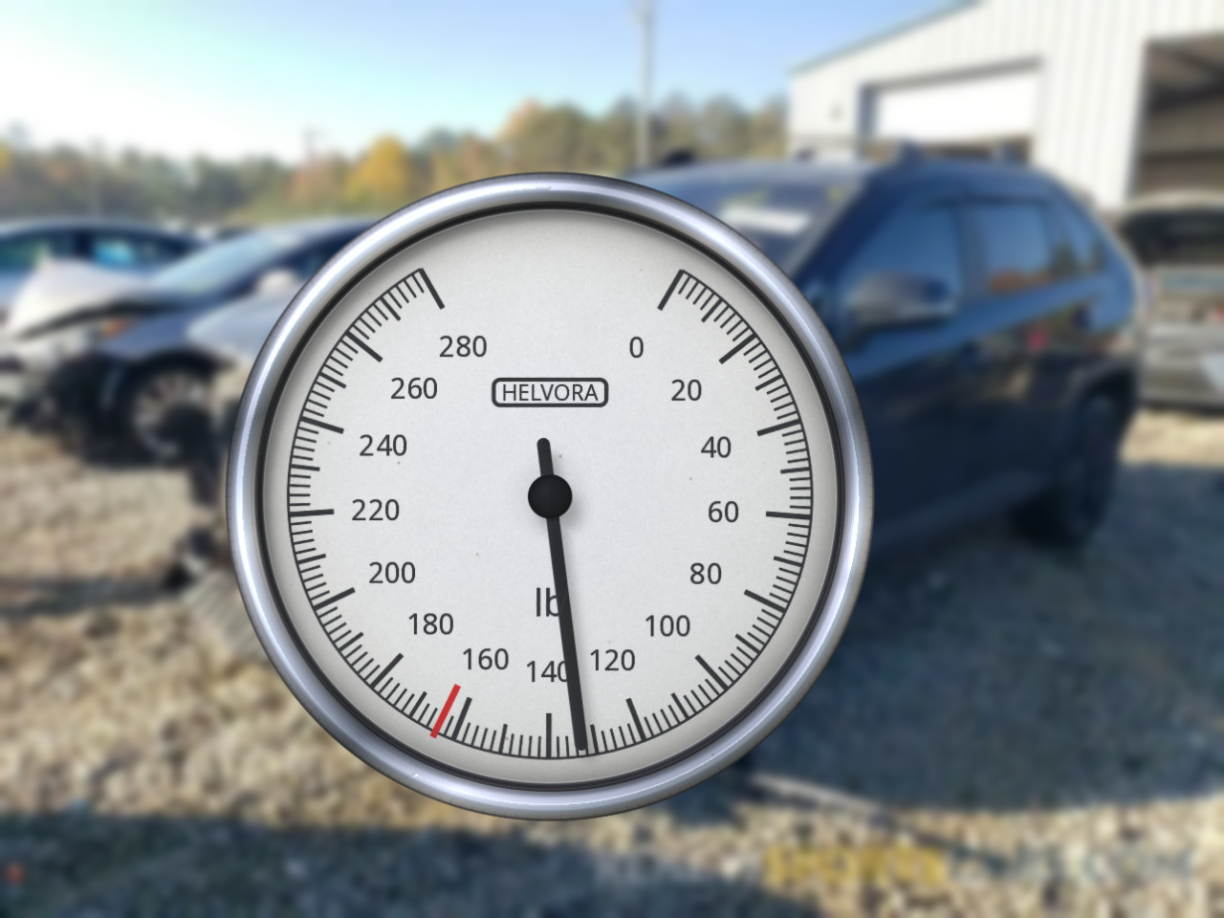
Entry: 133 (lb)
